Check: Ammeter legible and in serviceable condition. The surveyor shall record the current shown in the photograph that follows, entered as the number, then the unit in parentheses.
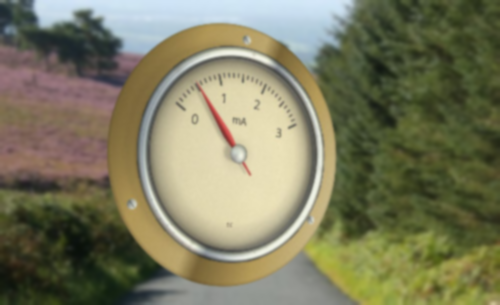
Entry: 0.5 (mA)
